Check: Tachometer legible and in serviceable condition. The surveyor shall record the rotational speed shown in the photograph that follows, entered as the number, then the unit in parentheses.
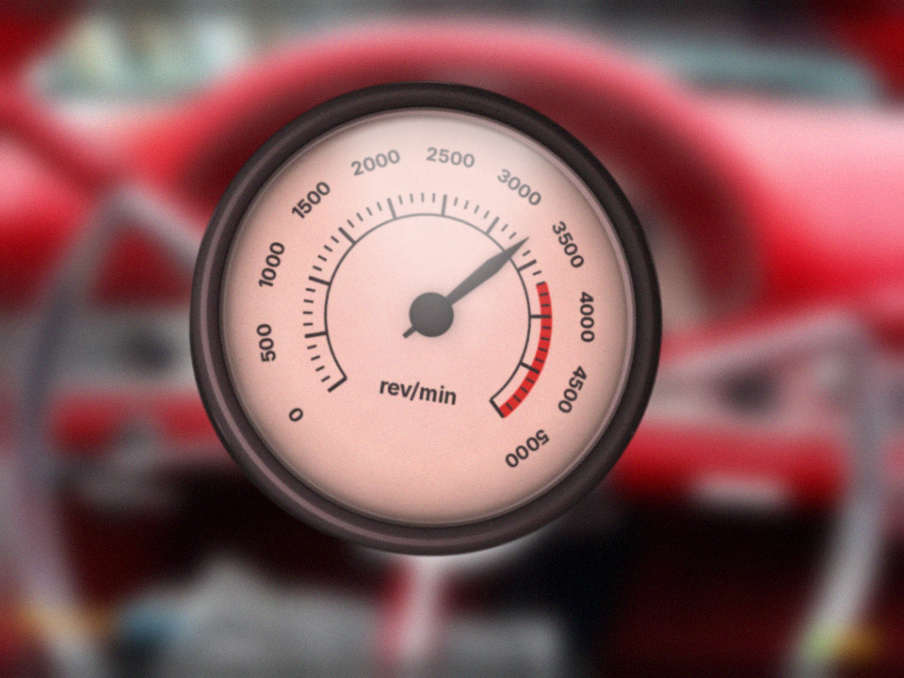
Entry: 3300 (rpm)
